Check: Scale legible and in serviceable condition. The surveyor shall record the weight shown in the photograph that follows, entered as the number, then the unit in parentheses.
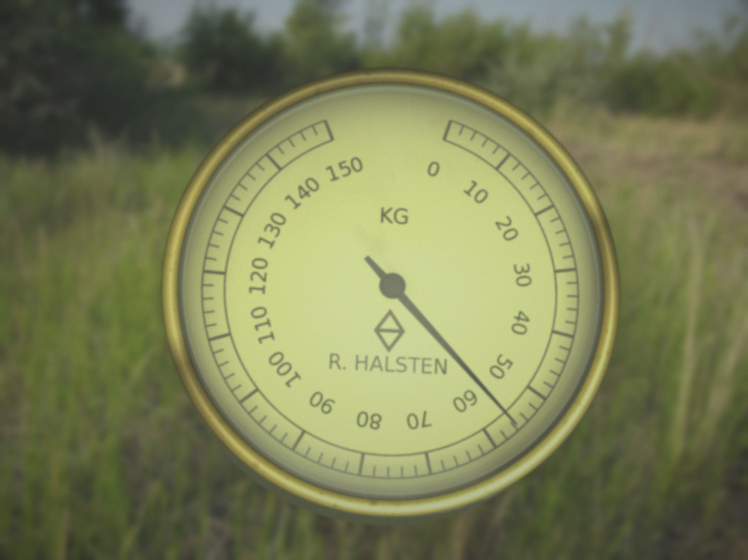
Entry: 56 (kg)
